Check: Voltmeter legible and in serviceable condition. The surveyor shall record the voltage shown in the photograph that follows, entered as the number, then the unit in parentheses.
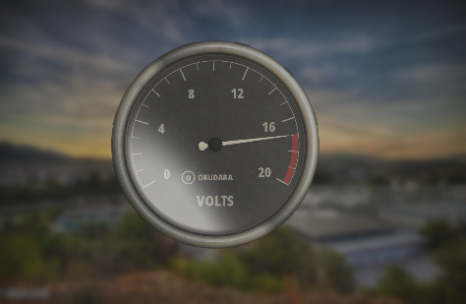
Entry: 17 (V)
